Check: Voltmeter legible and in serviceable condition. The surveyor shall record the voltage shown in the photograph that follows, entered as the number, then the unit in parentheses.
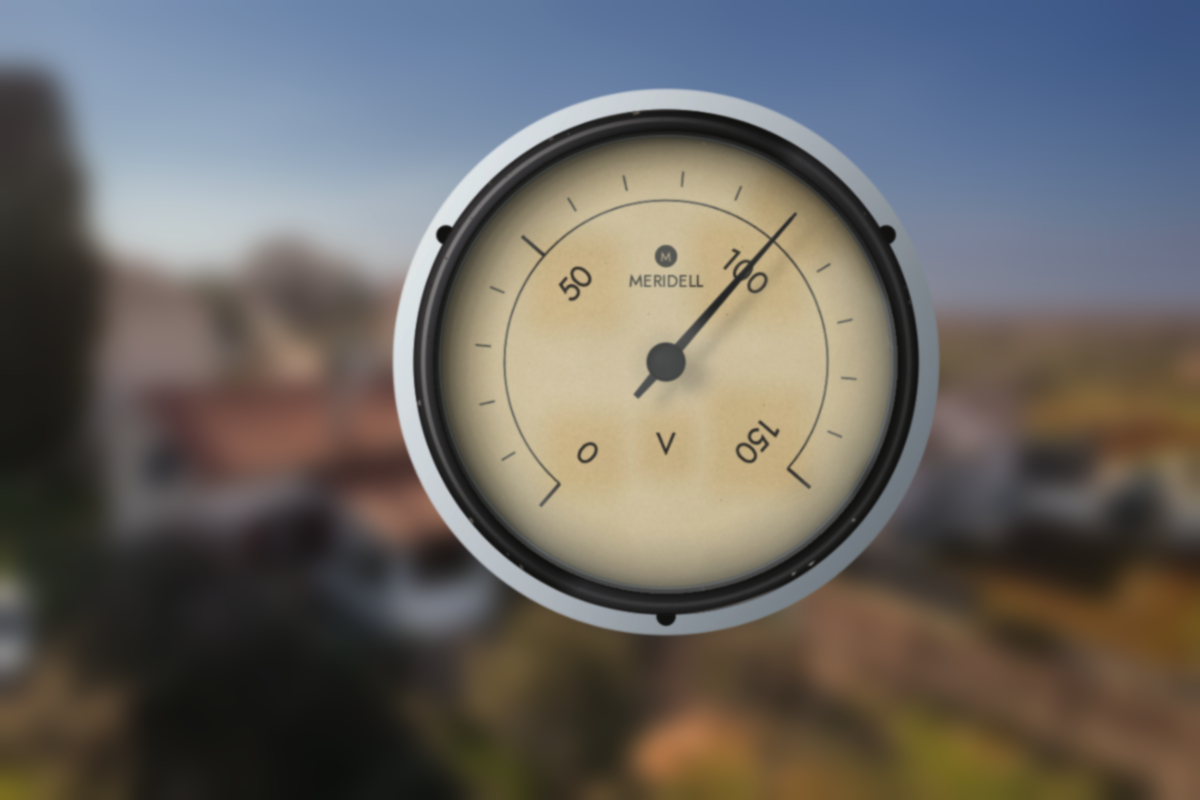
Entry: 100 (V)
